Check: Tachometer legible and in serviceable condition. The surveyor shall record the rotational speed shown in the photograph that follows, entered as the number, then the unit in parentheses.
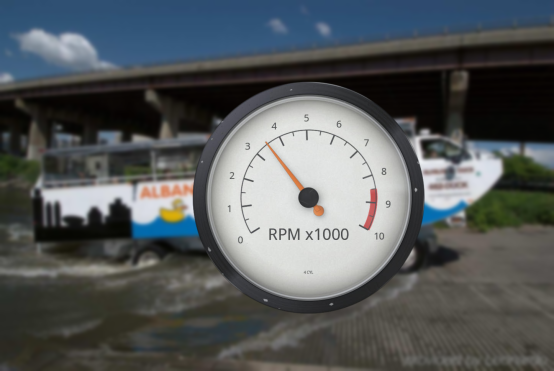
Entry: 3500 (rpm)
